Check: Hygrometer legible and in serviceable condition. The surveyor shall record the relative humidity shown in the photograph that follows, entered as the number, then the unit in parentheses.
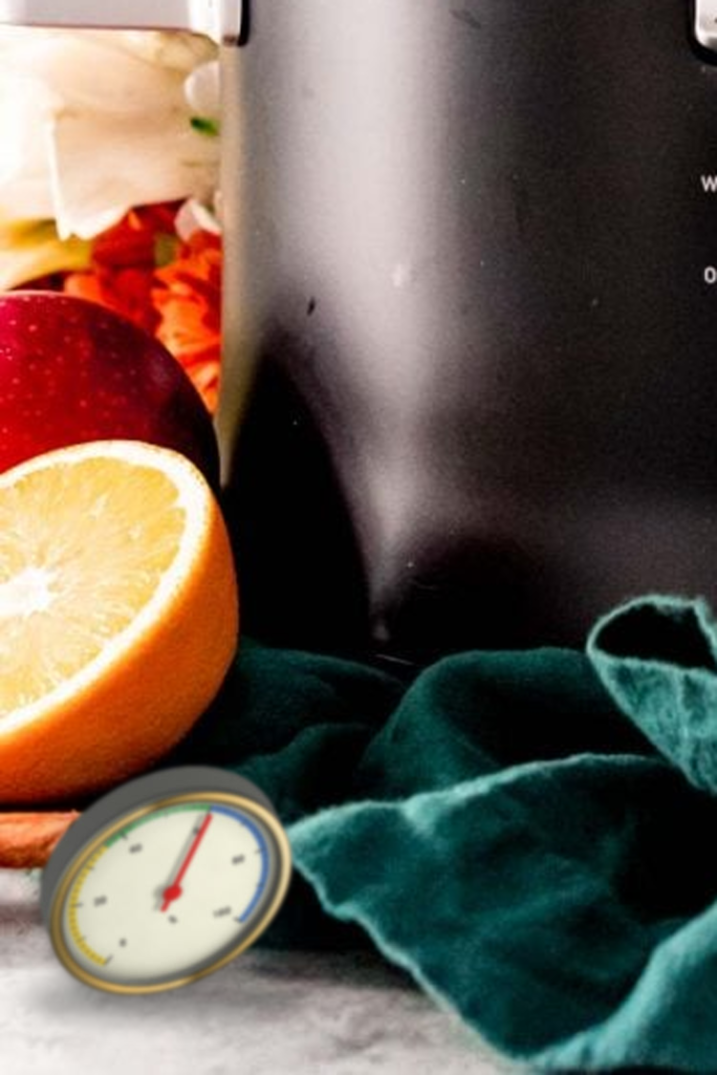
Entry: 60 (%)
